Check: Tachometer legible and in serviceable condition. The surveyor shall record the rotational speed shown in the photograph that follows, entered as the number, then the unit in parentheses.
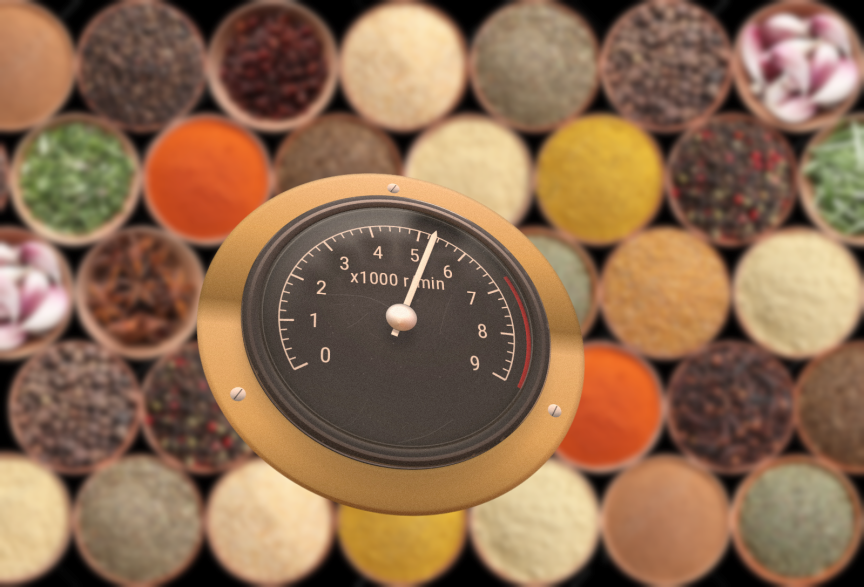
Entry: 5300 (rpm)
